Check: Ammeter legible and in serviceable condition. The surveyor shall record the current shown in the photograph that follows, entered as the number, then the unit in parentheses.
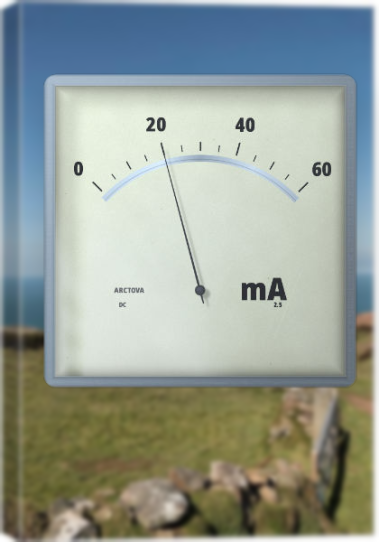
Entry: 20 (mA)
